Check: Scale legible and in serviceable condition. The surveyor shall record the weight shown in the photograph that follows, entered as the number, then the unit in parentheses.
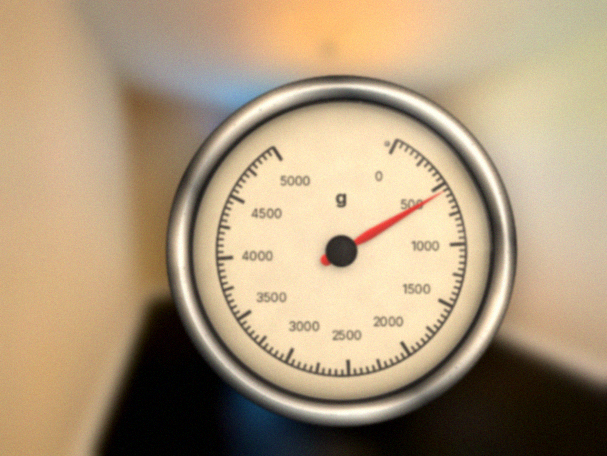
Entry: 550 (g)
